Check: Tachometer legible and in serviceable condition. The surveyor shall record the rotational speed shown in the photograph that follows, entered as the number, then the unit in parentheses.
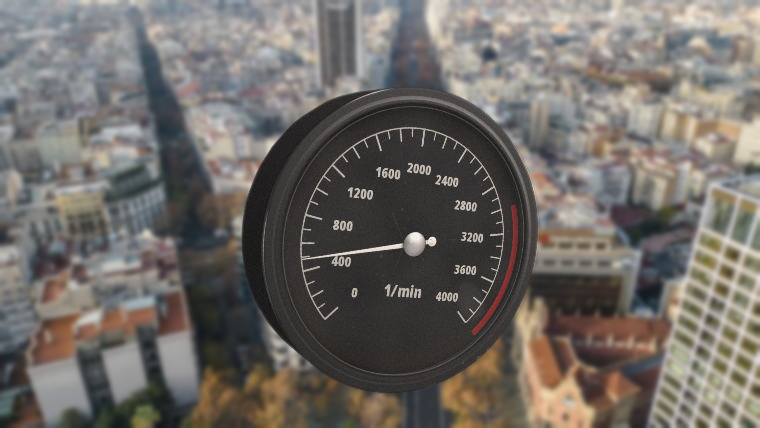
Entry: 500 (rpm)
